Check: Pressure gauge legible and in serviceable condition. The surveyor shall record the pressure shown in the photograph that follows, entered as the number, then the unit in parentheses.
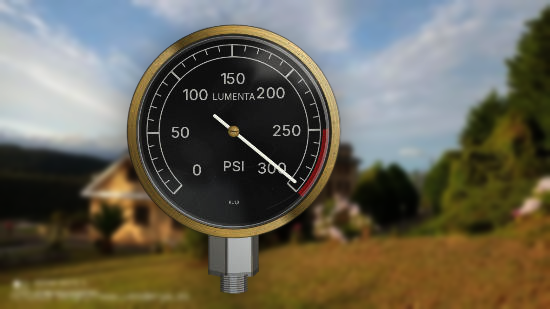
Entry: 295 (psi)
